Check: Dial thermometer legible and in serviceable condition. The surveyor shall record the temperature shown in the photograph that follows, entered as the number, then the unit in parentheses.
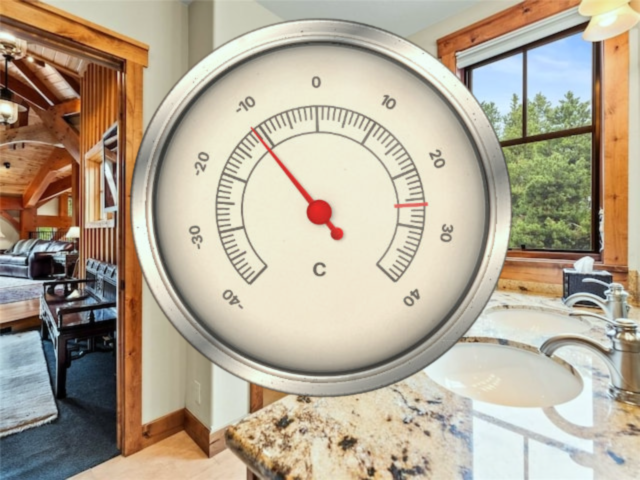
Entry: -11 (°C)
